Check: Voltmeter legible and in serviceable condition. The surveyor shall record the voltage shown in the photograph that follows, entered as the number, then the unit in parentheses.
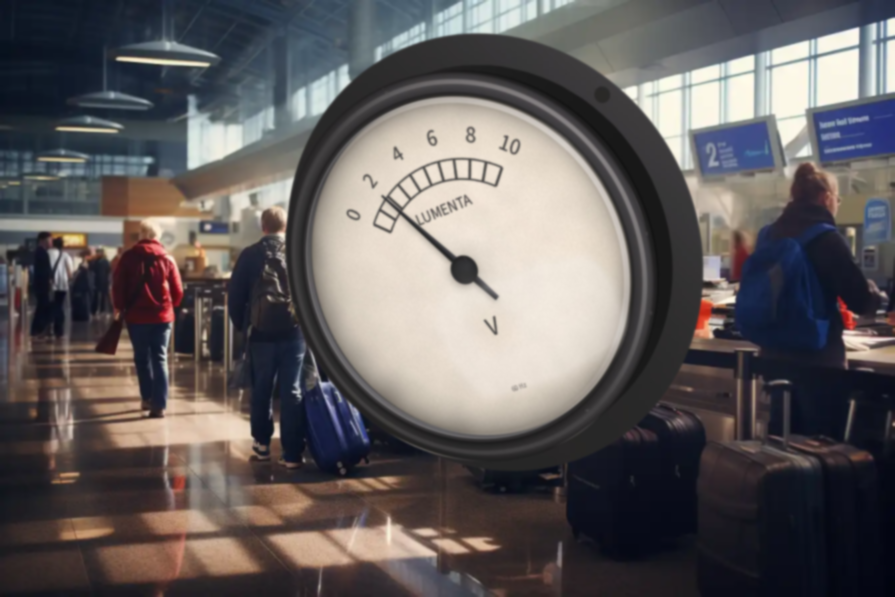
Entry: 2 (V)
